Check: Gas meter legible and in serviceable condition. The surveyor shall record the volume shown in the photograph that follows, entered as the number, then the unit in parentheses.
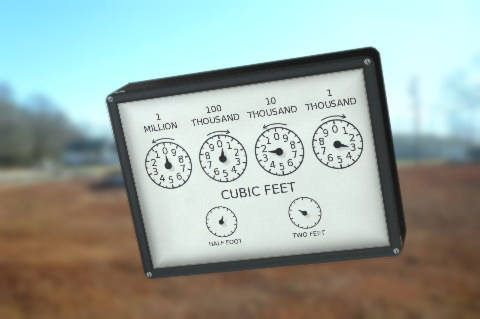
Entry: 2300 (ft³)
